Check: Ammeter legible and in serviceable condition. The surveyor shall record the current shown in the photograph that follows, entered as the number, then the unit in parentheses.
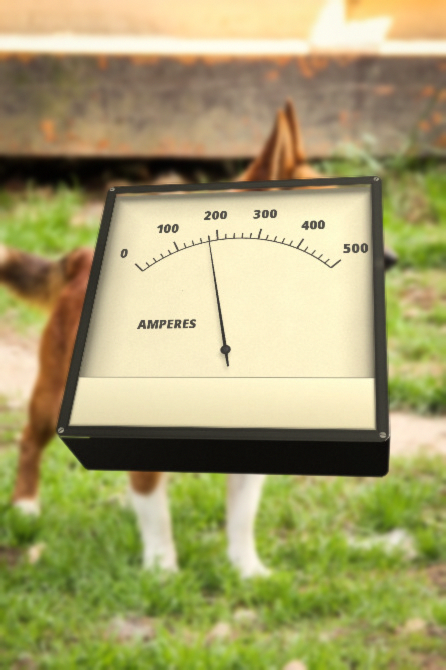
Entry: 180 (A)
